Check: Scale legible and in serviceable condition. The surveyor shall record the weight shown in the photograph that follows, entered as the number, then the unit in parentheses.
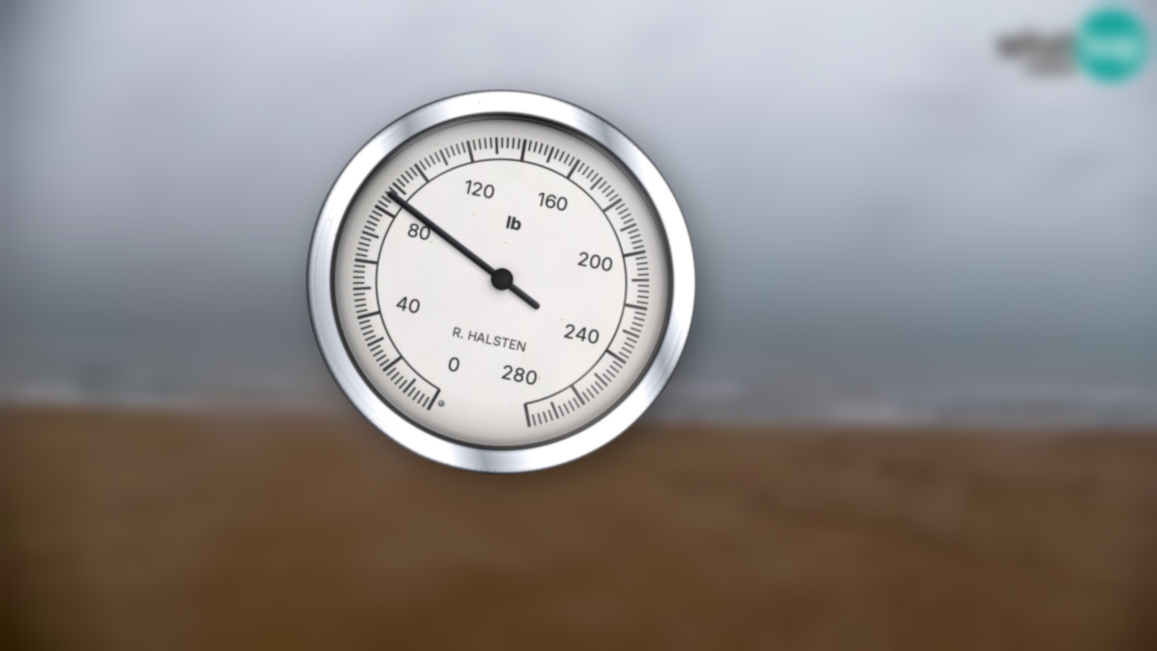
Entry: 86 (lb)
